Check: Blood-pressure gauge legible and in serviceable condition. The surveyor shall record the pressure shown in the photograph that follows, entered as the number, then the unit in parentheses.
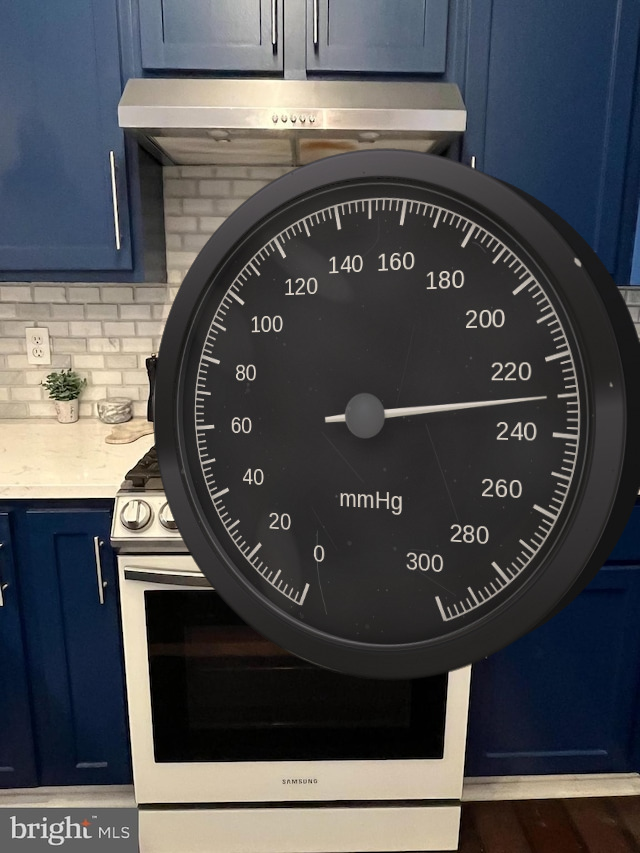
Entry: 230 (mmHg)
